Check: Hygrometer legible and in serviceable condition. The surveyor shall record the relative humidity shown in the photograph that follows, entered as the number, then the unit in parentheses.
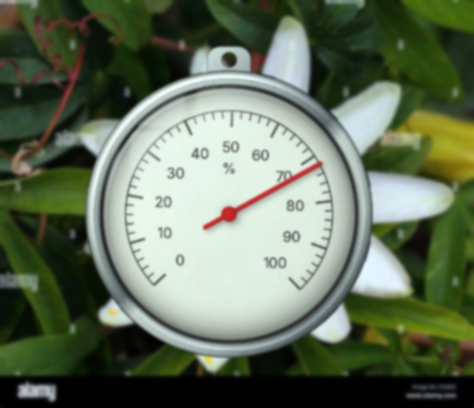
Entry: 72 (%)
